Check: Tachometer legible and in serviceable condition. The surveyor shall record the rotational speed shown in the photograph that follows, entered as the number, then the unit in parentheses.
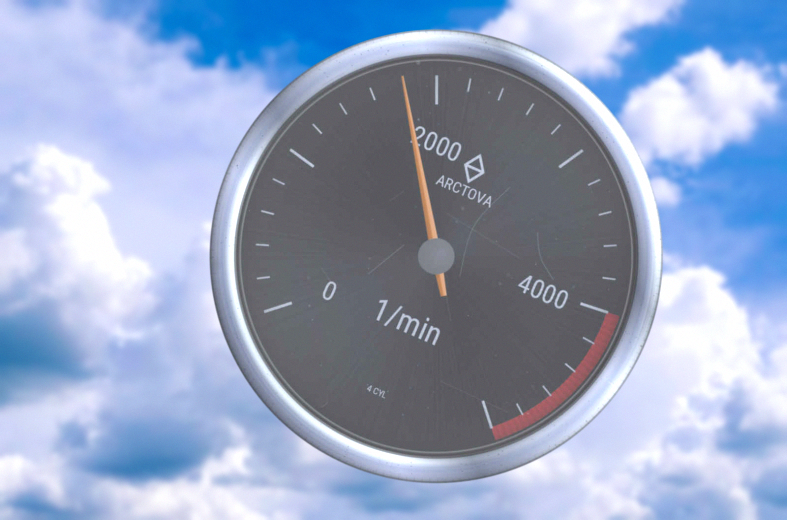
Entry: 1800 (rpm)
